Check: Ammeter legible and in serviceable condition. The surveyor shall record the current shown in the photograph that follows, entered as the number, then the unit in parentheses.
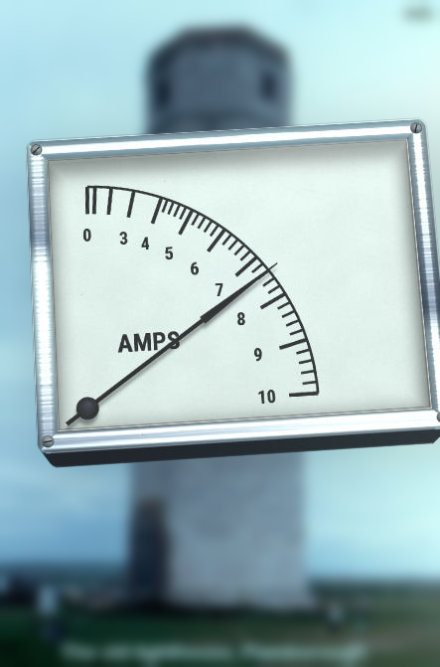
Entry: 7.4 (A)
